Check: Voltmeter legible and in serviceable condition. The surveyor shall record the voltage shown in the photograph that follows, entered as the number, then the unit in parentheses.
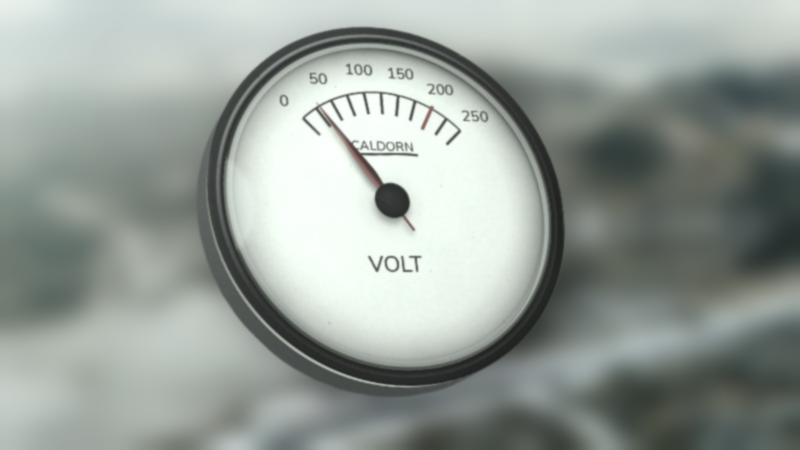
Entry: 25 (V)
